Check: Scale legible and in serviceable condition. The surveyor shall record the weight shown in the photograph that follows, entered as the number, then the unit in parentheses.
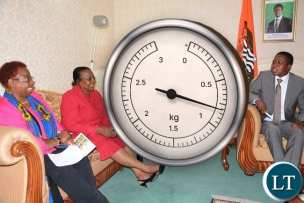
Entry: 0.8 (kg)
